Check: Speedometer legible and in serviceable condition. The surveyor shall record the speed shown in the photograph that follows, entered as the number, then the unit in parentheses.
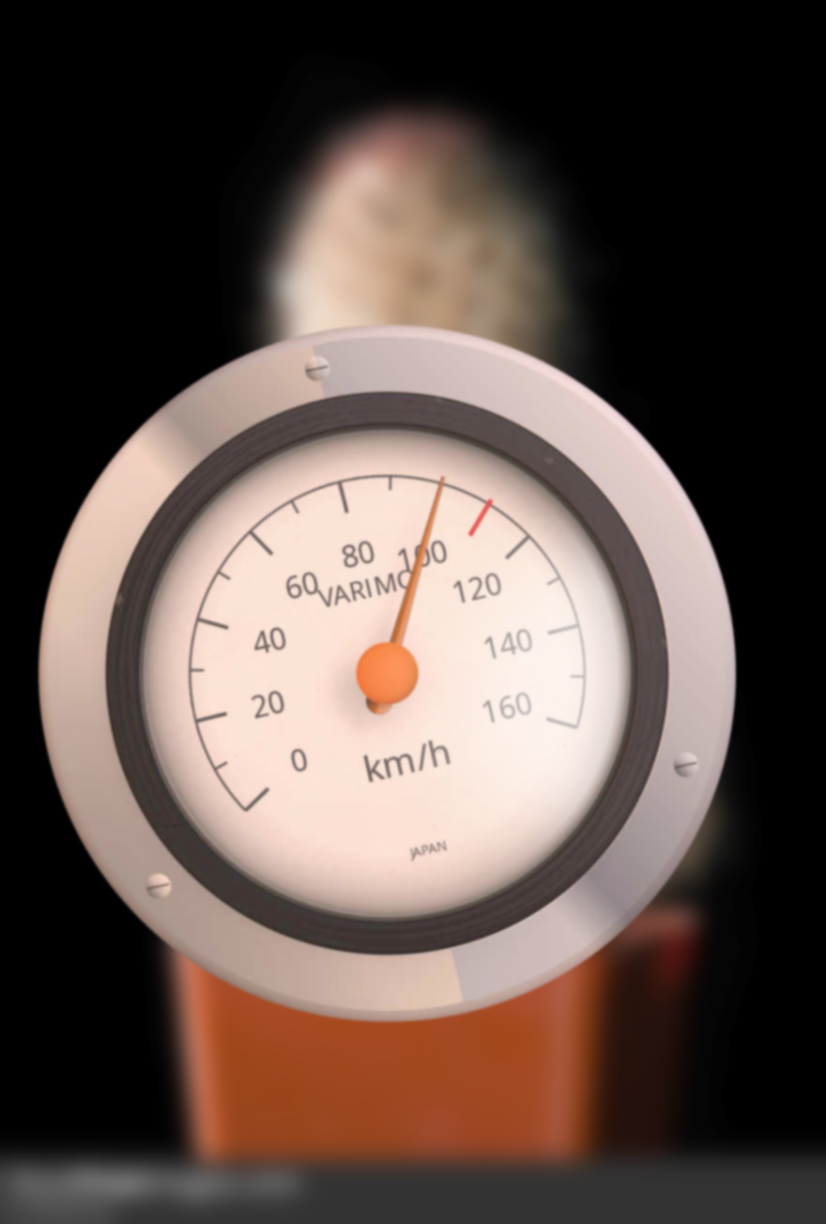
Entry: 100 (km/h)
